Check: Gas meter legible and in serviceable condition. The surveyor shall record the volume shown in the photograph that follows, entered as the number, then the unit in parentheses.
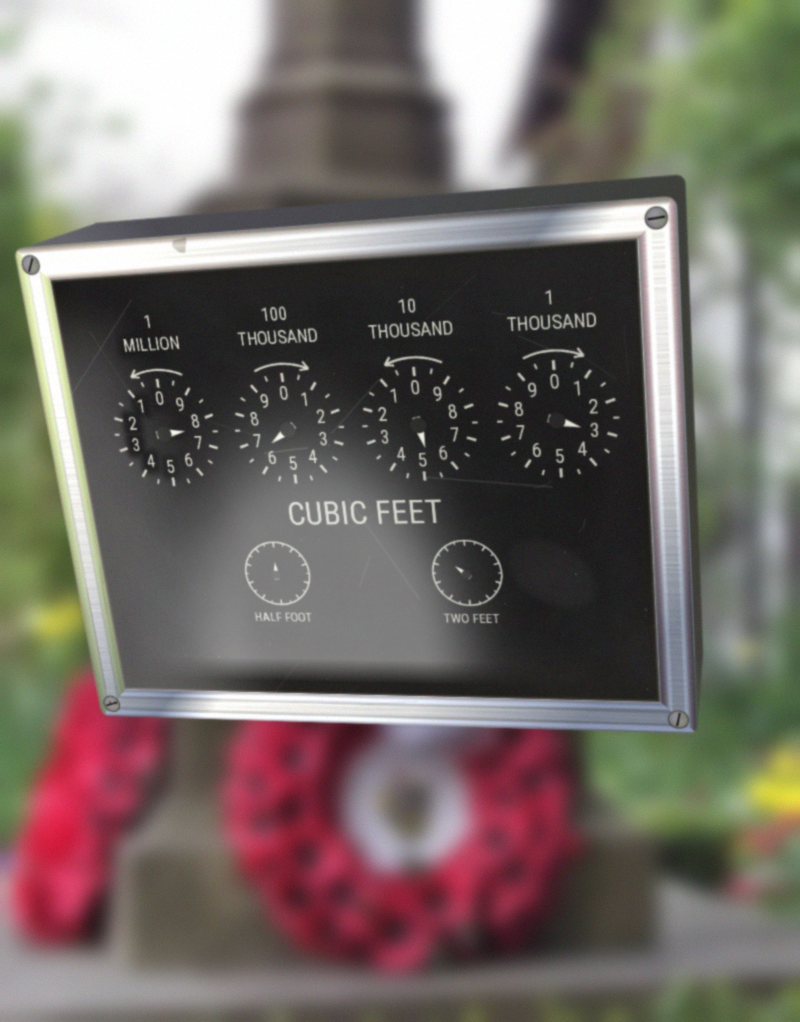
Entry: 765300 (ft³)
